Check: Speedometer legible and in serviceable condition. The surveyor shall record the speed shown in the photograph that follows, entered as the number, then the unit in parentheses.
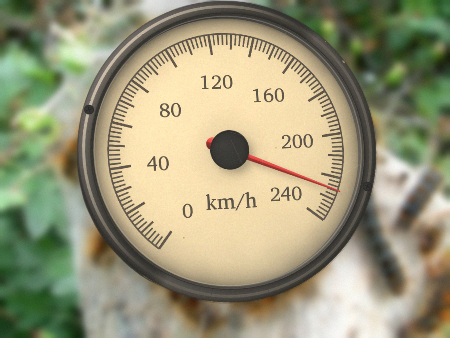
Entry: 226 (km/h)
